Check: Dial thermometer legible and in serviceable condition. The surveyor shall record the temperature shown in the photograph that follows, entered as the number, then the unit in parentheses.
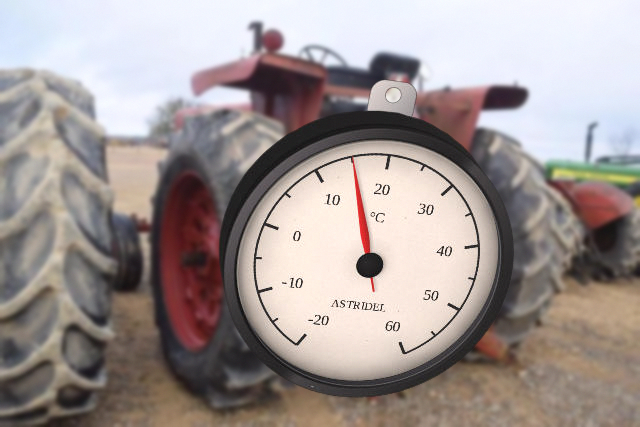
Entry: 15 (°C)
